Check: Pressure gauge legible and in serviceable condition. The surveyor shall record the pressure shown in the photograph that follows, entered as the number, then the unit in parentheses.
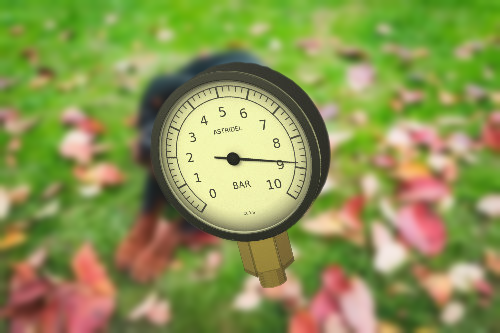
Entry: 8.8 (bar)
